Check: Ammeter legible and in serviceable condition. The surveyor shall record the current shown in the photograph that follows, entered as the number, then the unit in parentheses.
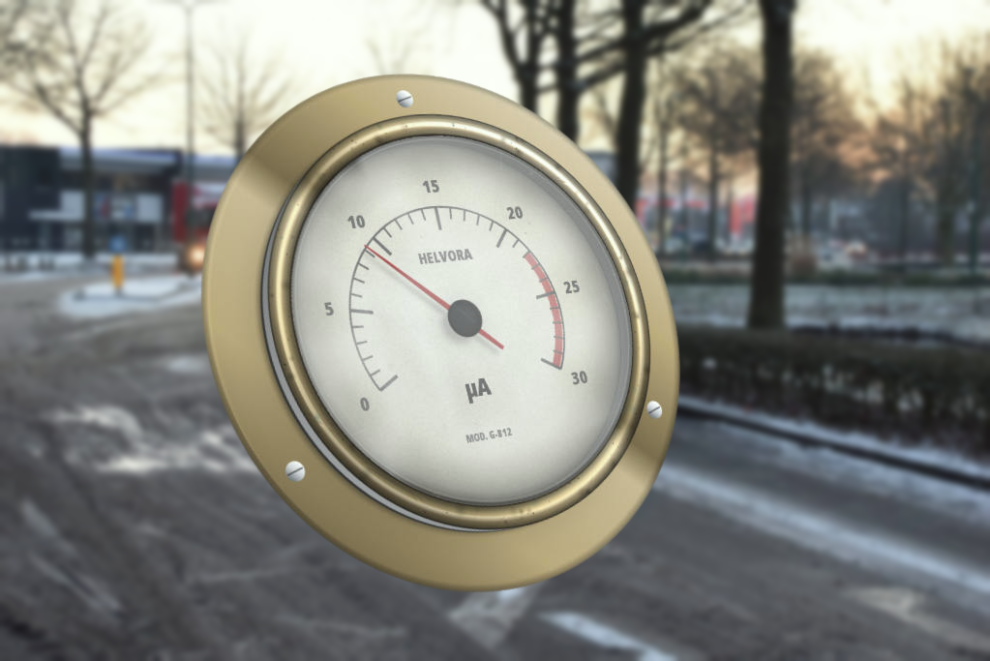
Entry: 9 (µA)
